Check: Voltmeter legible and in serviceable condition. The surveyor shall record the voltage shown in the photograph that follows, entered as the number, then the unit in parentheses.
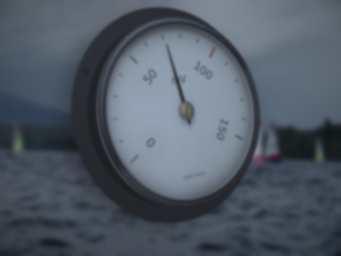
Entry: 70 (mV)
